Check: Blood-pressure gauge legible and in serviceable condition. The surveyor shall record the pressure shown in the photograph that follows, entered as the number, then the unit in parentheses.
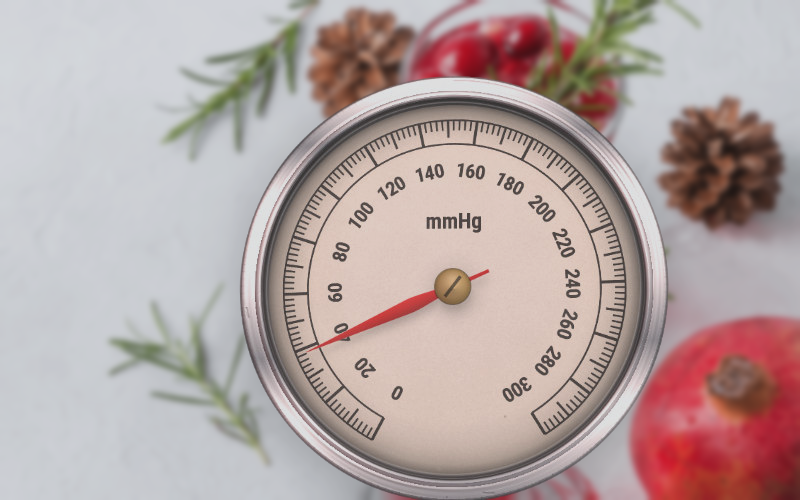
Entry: 38 (mmHg)
